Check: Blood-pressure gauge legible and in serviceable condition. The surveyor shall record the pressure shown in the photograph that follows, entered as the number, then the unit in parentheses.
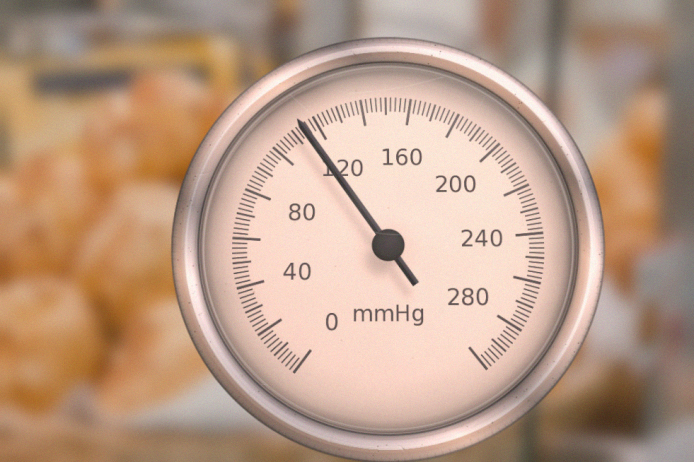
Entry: 114 (mmHg)
